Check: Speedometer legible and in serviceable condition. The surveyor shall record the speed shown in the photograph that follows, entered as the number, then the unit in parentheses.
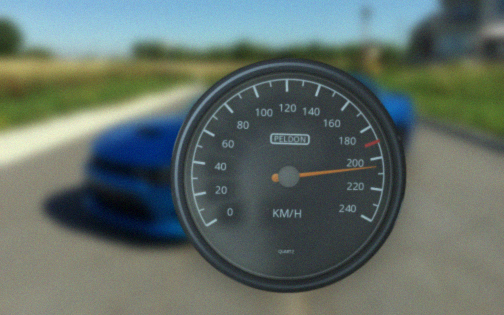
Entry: 205 (km/h)
